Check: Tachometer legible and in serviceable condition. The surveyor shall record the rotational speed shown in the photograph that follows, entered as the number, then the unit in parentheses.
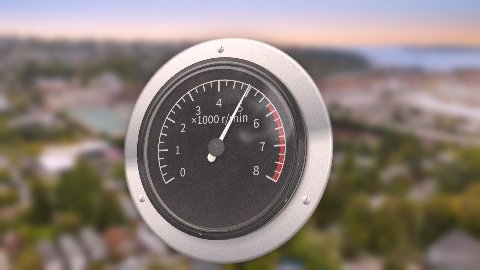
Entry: 5000 (rpm)
